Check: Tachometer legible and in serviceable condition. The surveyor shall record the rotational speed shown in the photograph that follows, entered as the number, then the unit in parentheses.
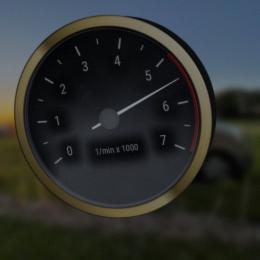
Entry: 5500 (rpm)
